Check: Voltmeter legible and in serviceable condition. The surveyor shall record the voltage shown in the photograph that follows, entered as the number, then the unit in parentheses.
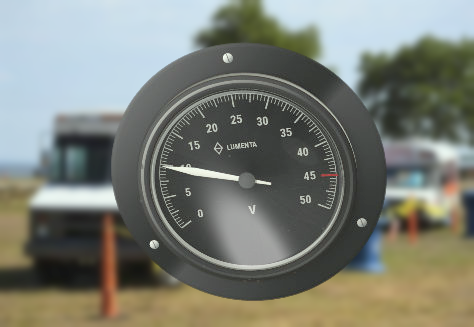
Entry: 10 (V)
